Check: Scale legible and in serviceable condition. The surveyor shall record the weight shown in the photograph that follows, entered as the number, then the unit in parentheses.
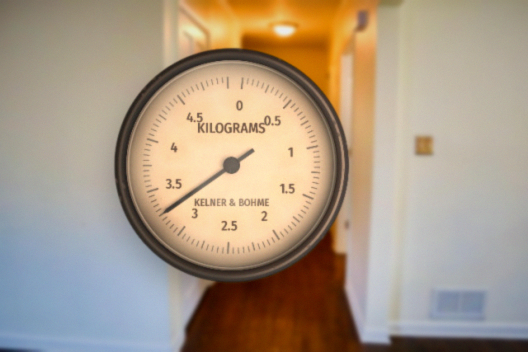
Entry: 3.25 (kg)
